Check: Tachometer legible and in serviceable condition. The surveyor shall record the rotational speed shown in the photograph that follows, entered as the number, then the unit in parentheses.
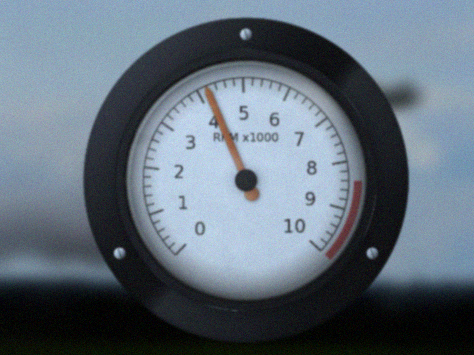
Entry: 4200 (rpm)
